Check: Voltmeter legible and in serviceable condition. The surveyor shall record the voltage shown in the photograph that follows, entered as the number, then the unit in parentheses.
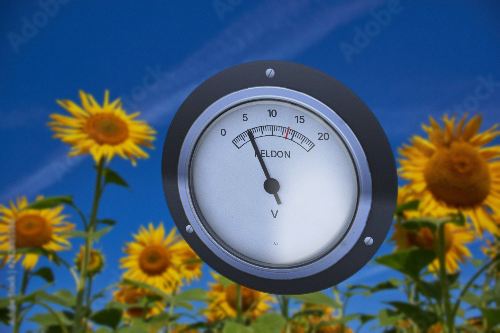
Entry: 5 (V)
